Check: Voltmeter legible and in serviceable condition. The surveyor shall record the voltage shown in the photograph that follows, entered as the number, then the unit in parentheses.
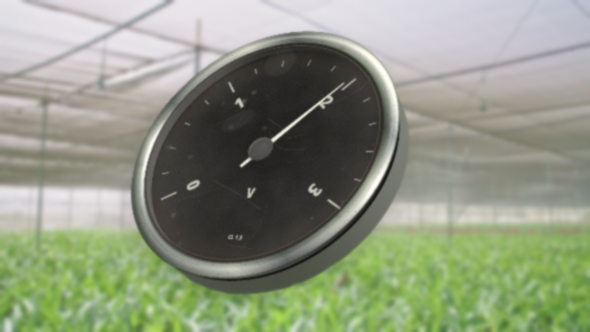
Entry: 2 (V)
